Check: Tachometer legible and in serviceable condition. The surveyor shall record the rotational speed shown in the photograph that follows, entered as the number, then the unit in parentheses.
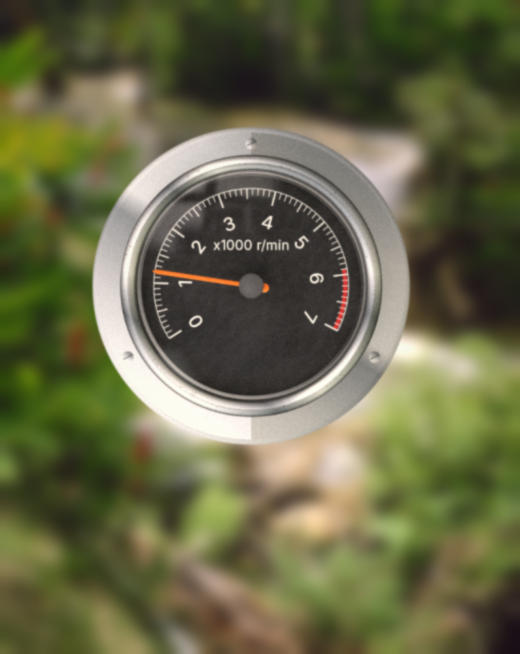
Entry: 1200 (rpm)
